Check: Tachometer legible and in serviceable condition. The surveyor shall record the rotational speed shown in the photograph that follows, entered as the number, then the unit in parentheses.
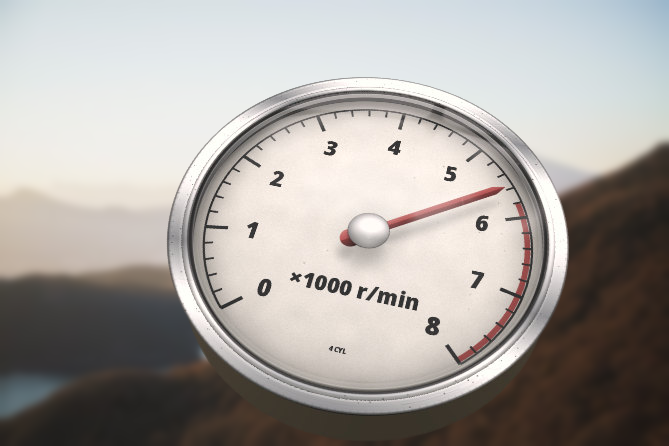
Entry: 5600 (rpm)
